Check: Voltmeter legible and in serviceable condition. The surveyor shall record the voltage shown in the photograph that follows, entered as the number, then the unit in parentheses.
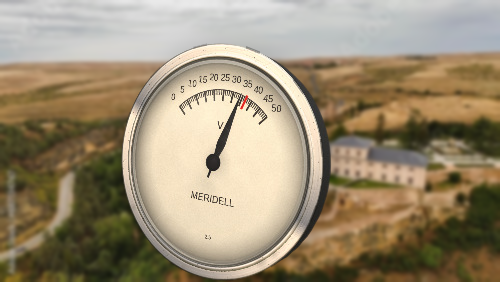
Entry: 35 (V)
